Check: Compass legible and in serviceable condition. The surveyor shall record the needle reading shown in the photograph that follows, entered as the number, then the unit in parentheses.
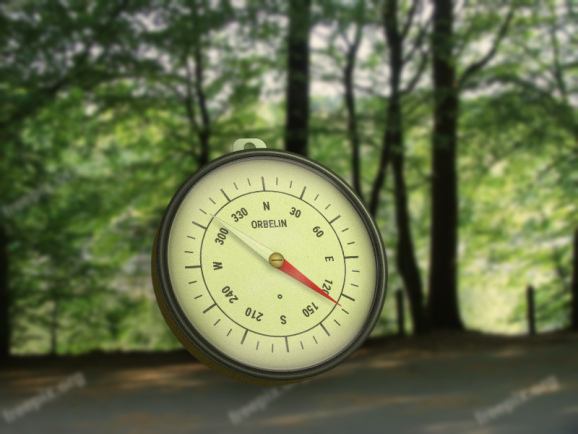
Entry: 130 (°)
